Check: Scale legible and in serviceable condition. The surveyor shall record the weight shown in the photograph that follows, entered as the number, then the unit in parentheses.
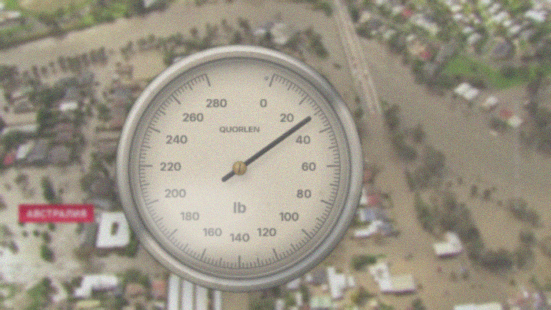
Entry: 30 (lb)
